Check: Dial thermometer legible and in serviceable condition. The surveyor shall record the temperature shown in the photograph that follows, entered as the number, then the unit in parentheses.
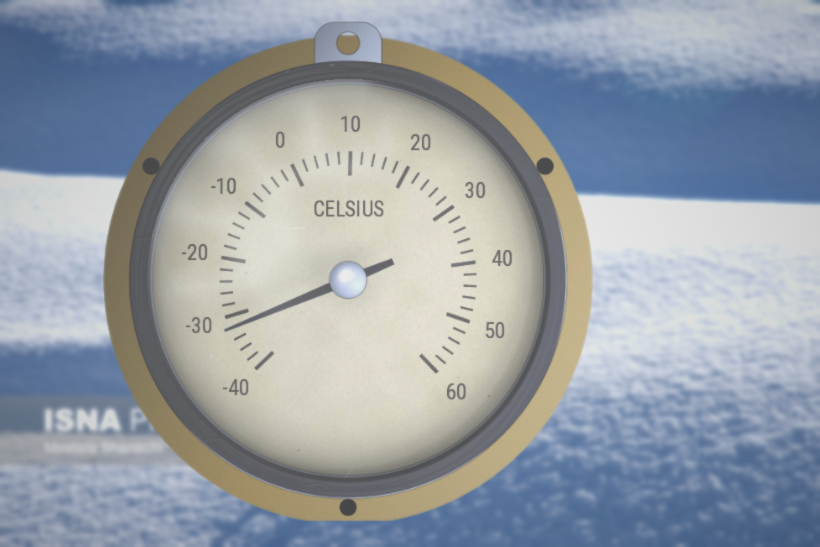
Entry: -32 (°C)
